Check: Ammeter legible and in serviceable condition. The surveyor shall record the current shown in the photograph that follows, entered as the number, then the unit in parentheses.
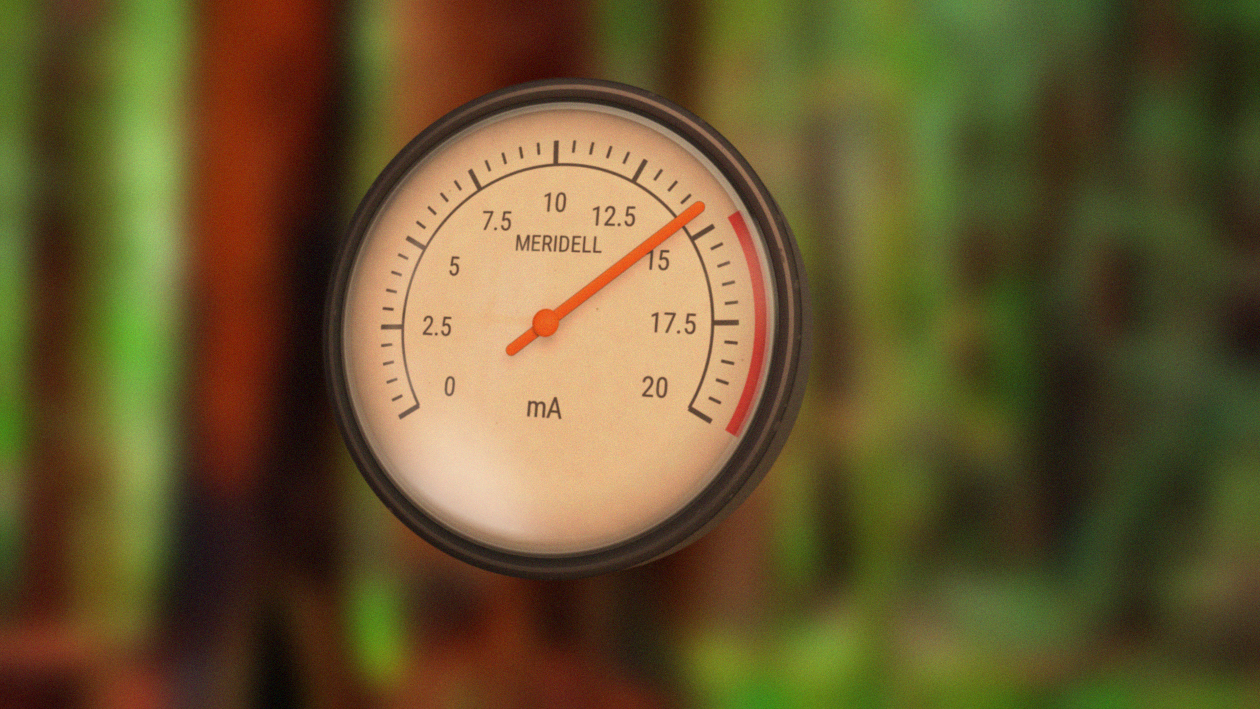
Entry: 14.5 (mA)
